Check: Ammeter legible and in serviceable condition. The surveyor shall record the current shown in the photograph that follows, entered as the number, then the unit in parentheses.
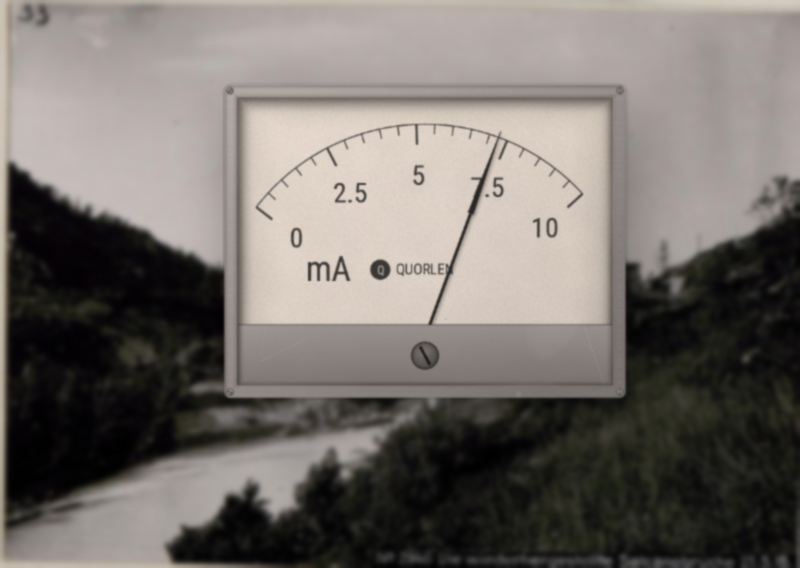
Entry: 7.25 (mA)
